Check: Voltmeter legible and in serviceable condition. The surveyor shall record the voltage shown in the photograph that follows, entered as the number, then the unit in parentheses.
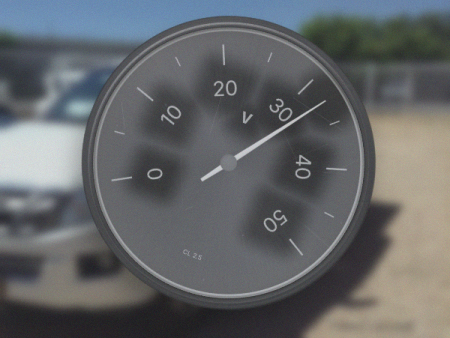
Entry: 32.5 (V)
